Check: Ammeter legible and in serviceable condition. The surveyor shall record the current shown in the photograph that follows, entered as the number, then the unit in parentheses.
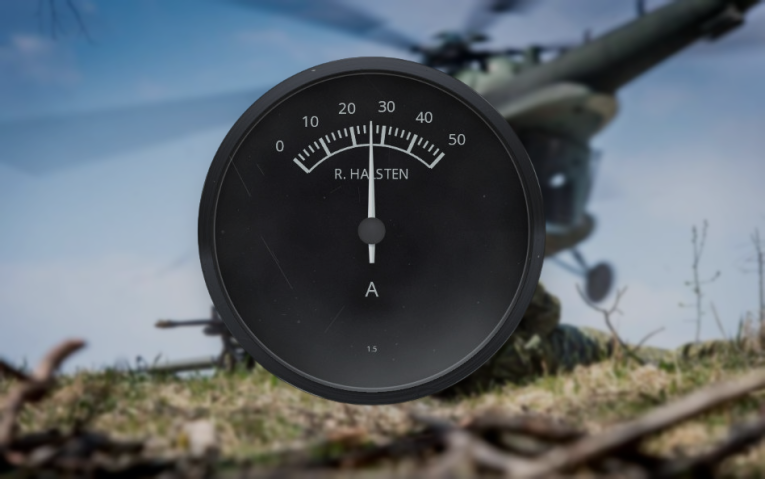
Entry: 26 (A)
